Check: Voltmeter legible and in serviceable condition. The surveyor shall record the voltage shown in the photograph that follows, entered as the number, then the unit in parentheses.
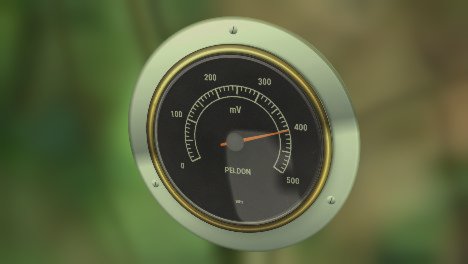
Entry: 400 (mV)
